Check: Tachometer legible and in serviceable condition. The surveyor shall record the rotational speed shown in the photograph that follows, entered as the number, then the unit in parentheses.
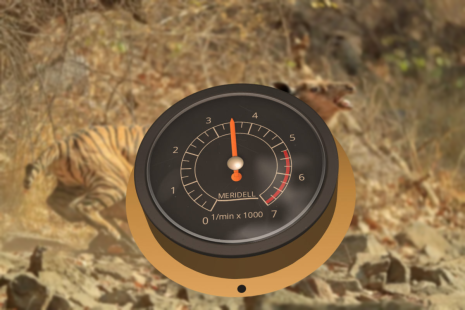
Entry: 3500 (rpm)
